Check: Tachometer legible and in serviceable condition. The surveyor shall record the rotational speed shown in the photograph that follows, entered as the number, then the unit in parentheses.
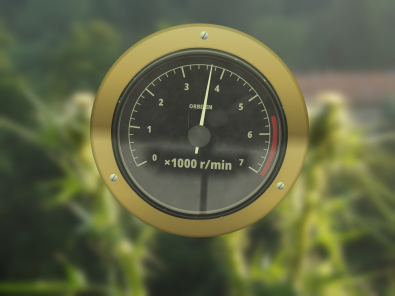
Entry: 3700 (rpm)
